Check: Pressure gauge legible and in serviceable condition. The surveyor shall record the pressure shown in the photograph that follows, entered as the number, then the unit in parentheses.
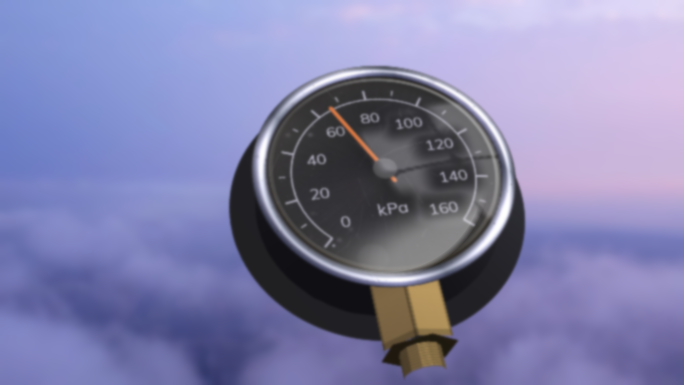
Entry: 65 (kPa)
